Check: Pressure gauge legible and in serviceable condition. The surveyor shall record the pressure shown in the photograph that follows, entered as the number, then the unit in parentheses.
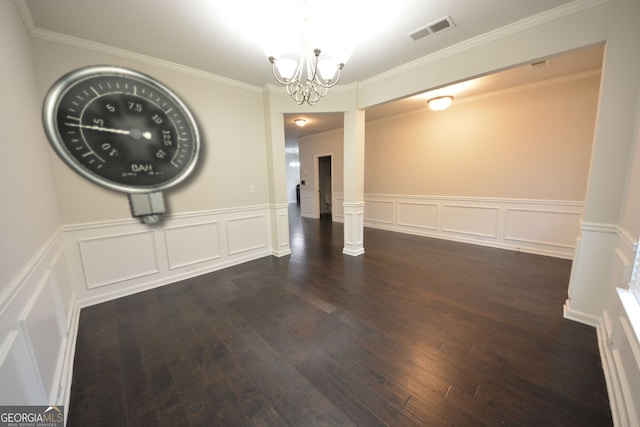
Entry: 2 (bar)
